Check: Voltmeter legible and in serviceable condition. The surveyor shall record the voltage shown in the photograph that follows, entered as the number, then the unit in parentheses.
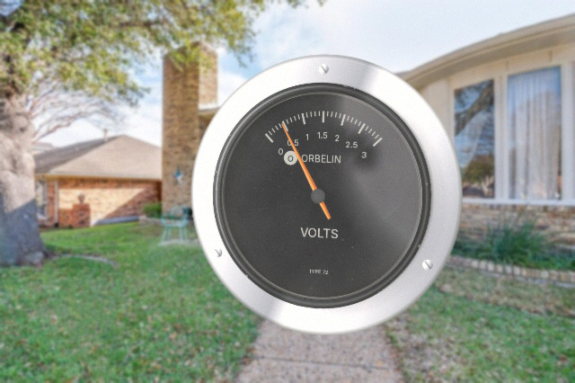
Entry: 0.5 (V)
